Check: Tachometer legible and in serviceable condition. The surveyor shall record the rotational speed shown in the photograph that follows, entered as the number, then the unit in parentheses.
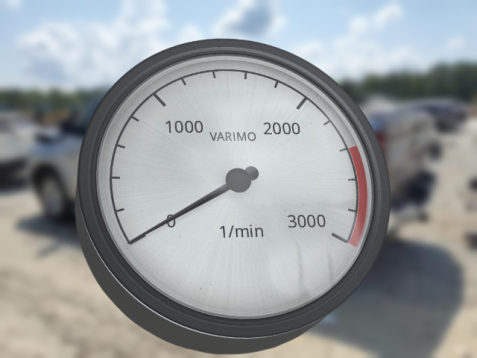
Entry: 0 (rpm)
